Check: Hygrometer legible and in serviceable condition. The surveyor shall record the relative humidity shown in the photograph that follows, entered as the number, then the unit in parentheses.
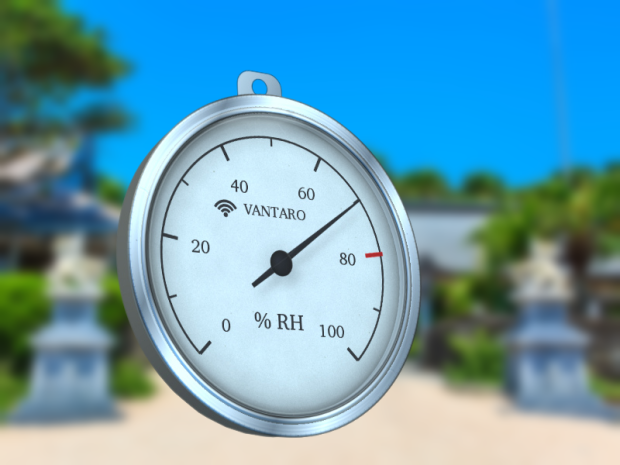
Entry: 70 (%)
